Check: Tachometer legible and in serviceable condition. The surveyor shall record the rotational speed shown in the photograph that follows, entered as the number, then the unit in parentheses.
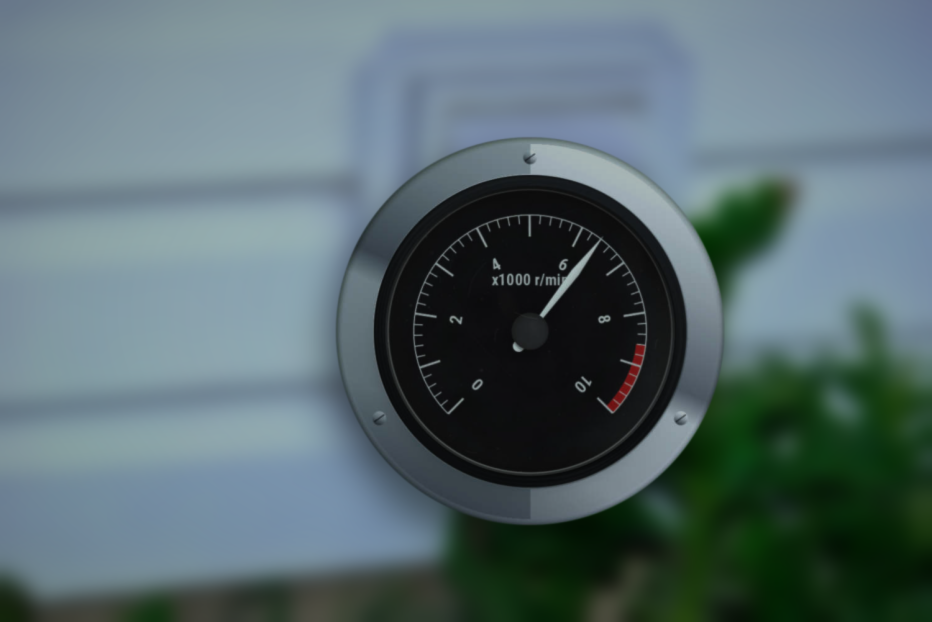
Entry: 6400 (rpm)
